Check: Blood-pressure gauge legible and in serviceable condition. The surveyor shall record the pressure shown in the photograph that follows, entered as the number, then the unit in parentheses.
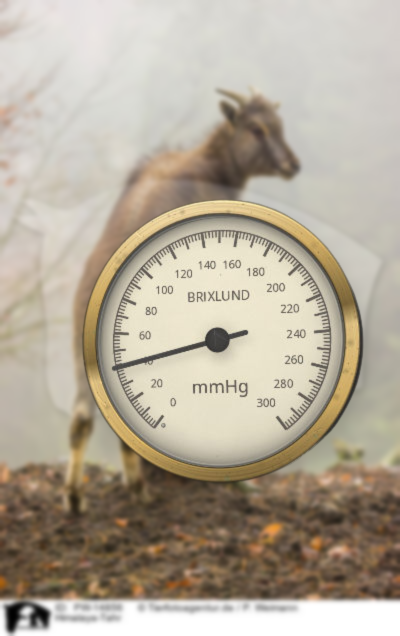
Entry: 40 (mmHg)
